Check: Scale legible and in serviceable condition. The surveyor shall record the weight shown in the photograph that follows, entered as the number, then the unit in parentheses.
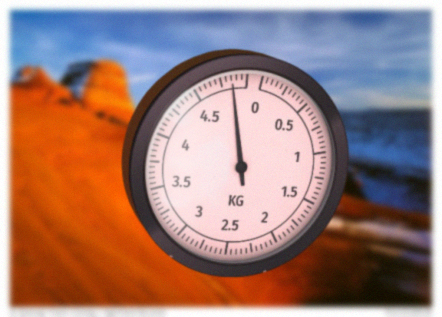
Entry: 4.85 (kg)
